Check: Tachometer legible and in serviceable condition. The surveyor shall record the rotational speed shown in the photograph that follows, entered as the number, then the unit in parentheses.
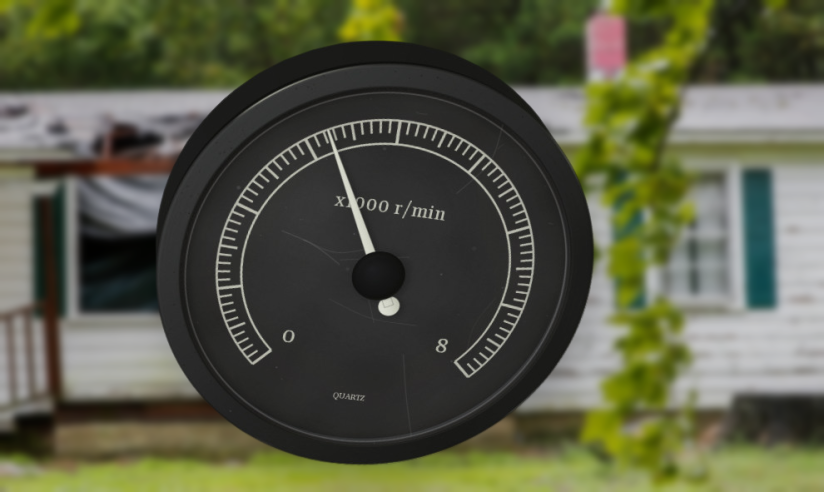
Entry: 3250 (rpm)
